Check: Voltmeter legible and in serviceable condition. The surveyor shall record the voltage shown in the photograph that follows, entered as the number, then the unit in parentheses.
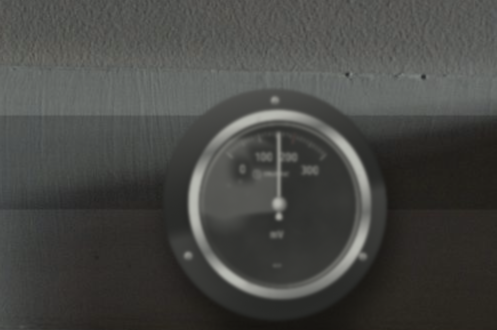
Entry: 150 (mV)
